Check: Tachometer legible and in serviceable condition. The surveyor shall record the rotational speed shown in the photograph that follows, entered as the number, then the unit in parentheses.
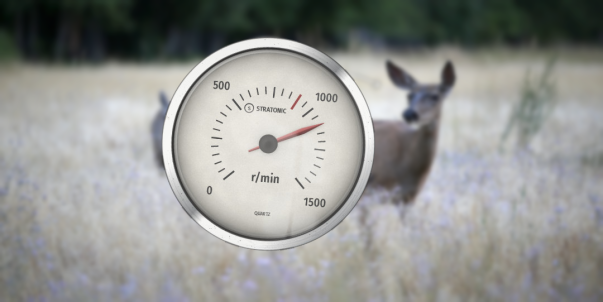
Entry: 1100 (rpm)
